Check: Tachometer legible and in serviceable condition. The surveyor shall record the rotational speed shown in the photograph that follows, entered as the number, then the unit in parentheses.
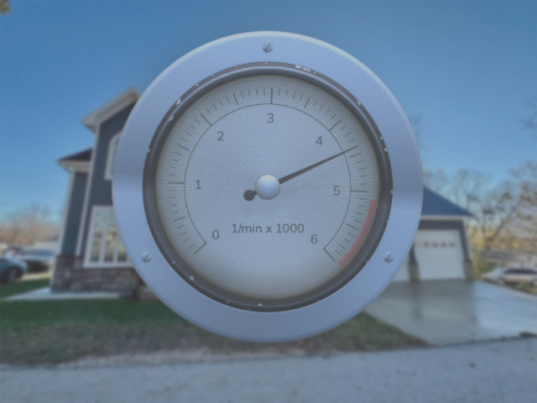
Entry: 4400 (rpm)
